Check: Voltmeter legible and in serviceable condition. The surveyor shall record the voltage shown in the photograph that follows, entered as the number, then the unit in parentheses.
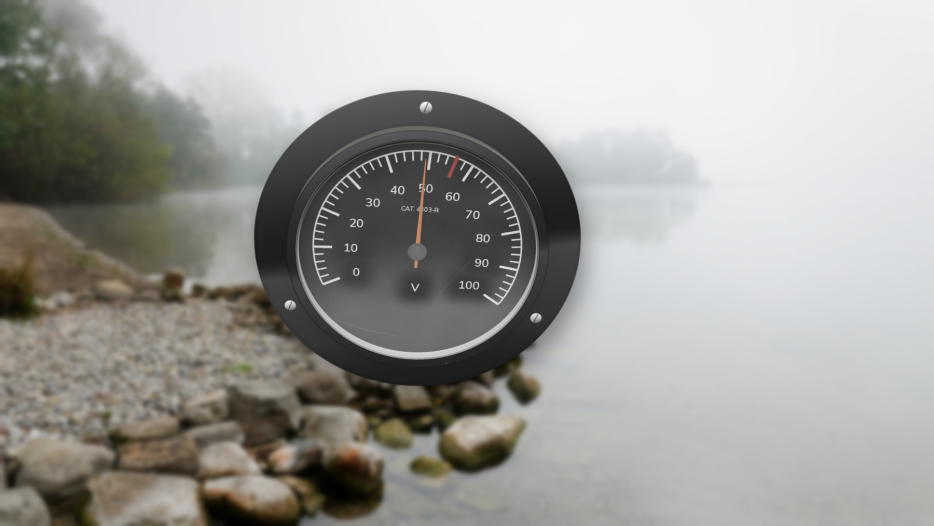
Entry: 49 (V)
